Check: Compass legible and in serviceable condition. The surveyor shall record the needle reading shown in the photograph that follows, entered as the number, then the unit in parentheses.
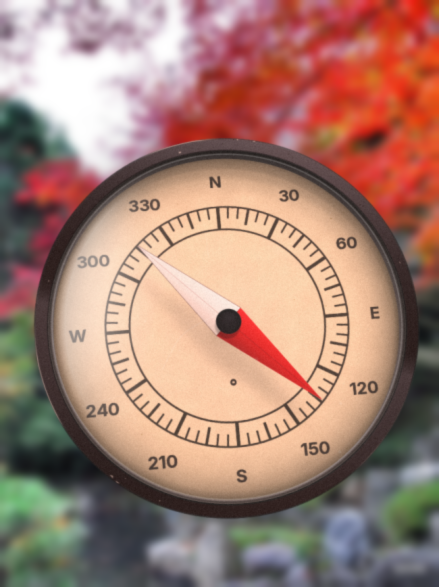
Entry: 135 (°)
